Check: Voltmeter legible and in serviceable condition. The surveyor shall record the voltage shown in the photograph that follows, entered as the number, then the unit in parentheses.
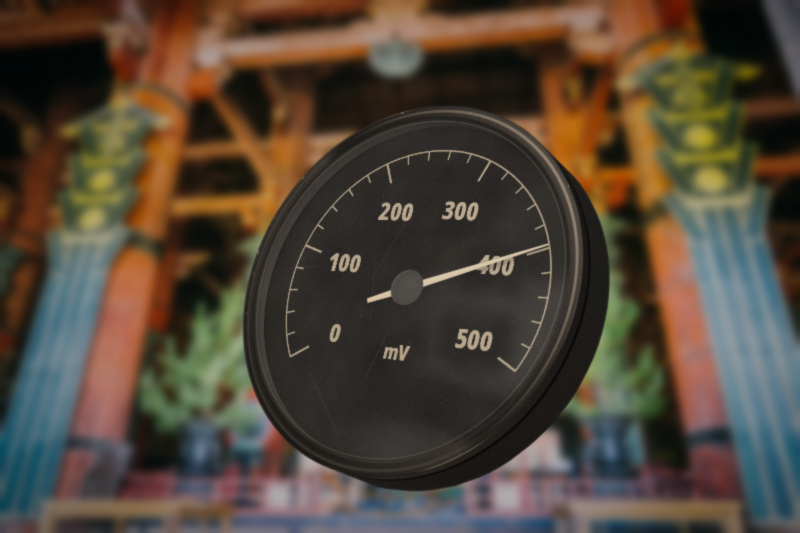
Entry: 400 (mV)
